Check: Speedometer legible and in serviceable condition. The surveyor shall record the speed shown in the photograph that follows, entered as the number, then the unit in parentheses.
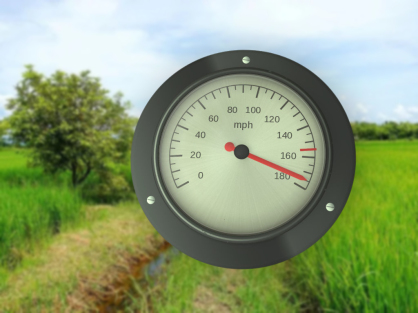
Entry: 175 (mph)
